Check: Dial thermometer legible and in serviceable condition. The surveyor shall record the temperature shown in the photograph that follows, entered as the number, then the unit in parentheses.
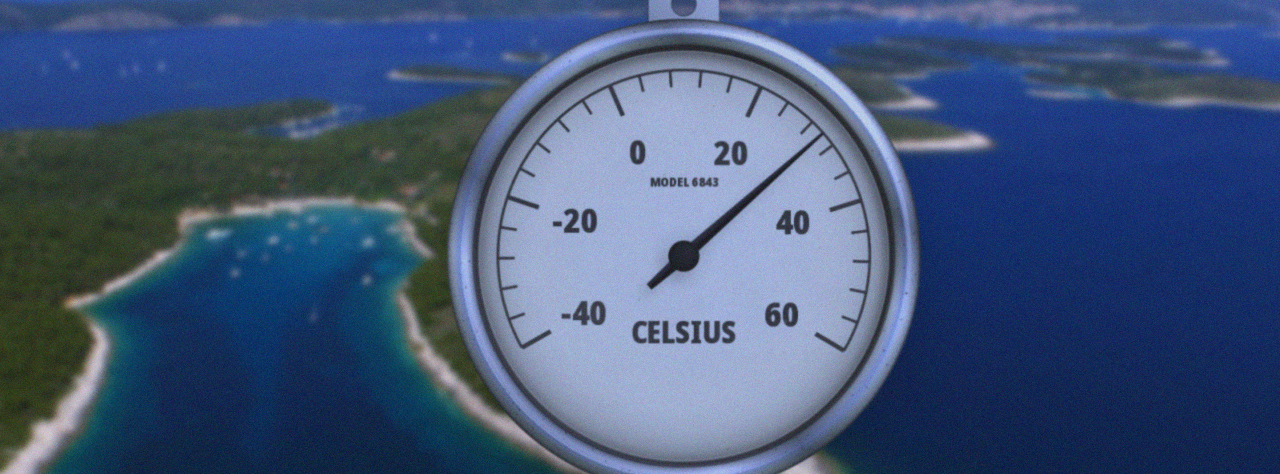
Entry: 30 (°C)
